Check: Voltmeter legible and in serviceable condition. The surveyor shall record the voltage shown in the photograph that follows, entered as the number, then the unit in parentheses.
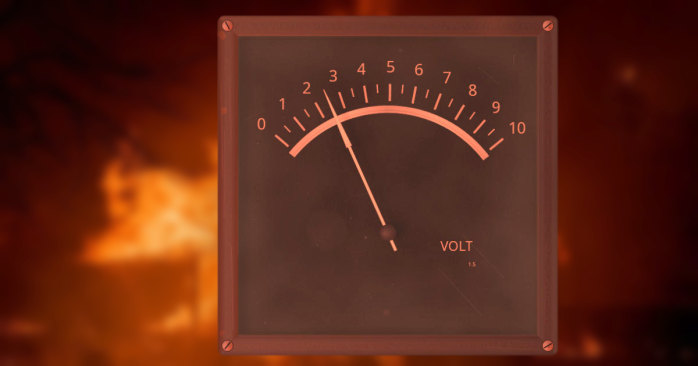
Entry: 2.5 (V)
